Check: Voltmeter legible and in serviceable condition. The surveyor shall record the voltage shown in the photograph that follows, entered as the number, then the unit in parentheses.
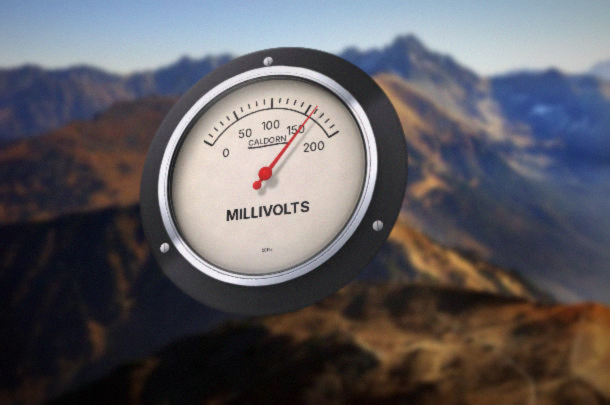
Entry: 160 (mV)
